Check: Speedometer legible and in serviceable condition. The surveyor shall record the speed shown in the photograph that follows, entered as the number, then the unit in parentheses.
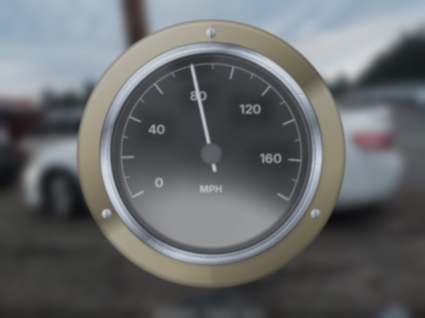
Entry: 80 (mph)
